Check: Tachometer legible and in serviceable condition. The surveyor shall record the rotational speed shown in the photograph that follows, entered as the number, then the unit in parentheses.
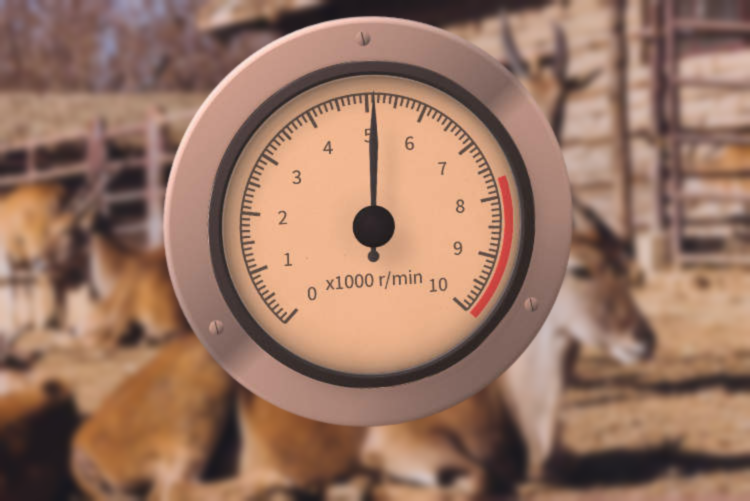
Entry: 5100 (rpm)
